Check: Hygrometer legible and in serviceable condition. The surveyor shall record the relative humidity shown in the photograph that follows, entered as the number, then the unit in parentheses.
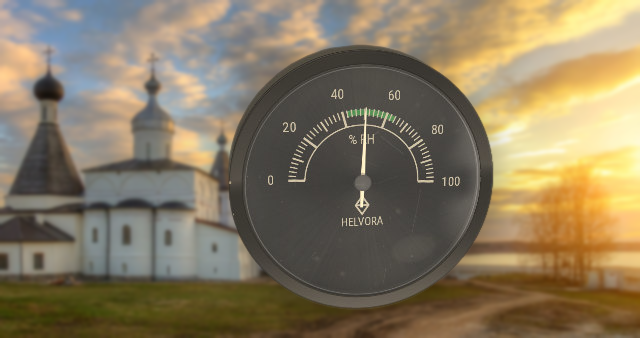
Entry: 50 (%)
